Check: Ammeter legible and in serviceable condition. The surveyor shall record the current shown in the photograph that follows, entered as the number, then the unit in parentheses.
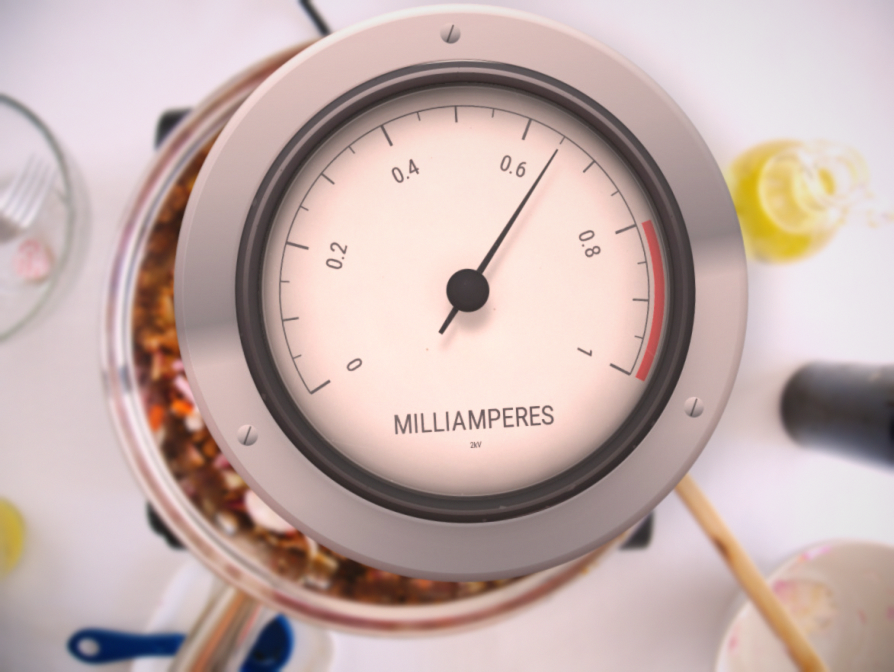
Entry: 0.65 (mA)
